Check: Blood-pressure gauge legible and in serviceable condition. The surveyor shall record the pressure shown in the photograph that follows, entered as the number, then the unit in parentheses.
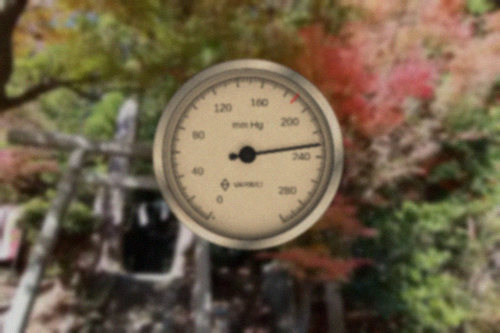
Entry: 230 (mmHg)
